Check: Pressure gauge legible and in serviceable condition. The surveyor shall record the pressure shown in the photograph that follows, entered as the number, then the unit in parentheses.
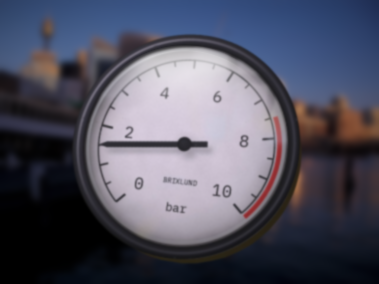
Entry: 1.5 (bar)
